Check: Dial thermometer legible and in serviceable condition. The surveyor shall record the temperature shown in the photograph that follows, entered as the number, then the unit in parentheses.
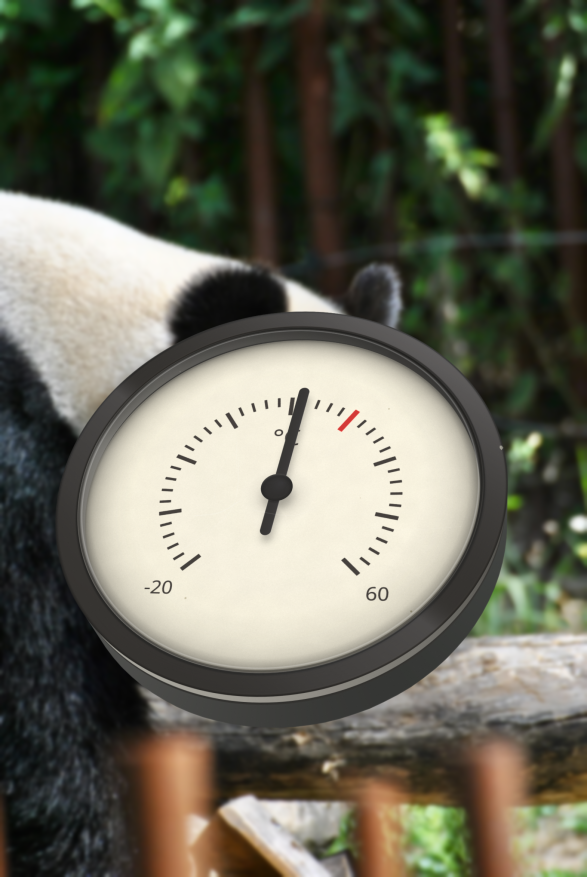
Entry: 22 (°C)
